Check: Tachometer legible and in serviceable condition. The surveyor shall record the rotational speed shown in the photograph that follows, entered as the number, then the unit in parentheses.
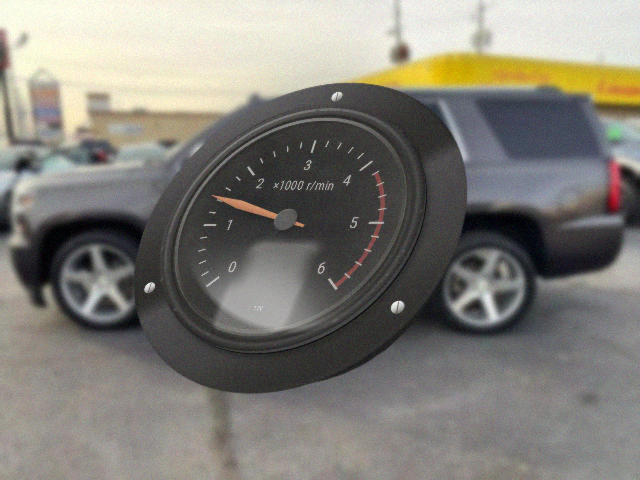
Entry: 1400 (rpm)
